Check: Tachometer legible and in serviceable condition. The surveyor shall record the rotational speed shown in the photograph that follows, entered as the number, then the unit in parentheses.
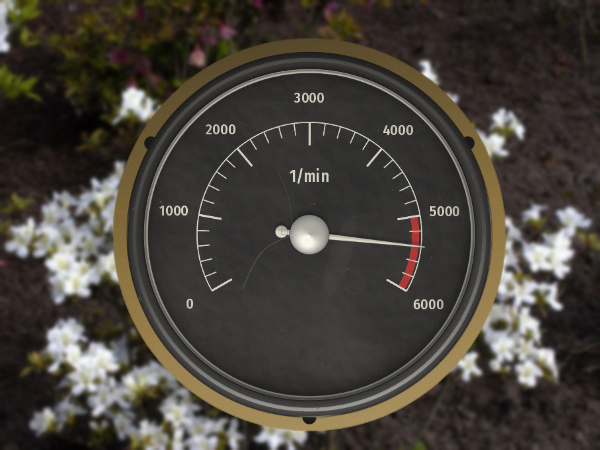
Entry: 5400 (rpm)
